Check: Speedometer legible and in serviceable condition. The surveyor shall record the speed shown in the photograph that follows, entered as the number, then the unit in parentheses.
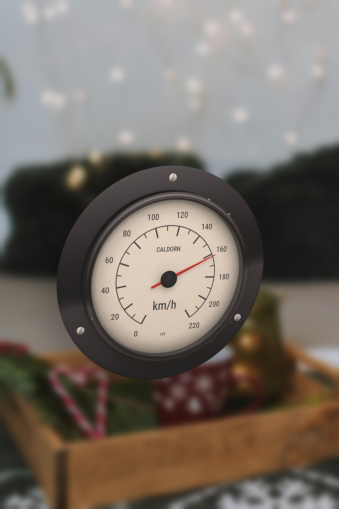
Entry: 160 (km/h)
